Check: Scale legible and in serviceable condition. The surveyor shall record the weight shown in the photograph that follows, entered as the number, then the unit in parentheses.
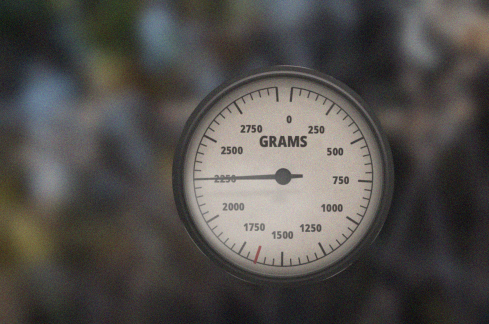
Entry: 2250 (g)
